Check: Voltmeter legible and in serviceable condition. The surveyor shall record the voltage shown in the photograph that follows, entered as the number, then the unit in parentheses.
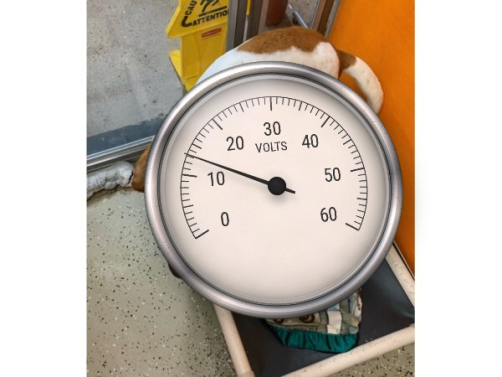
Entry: 13 (V)
